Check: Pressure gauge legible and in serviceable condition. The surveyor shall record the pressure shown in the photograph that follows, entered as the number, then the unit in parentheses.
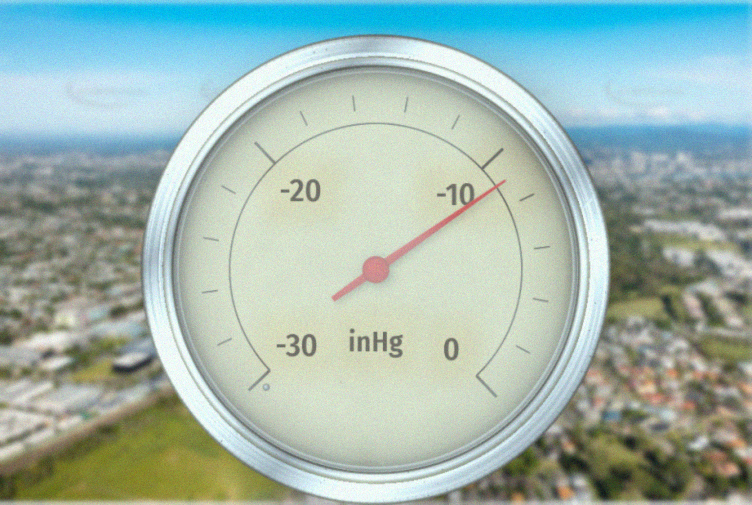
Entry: -9 (inHg)
